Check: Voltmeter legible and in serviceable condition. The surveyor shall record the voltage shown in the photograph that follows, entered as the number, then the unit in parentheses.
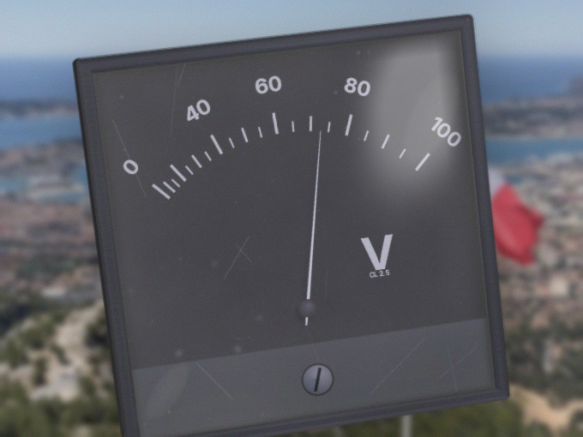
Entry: 72.5 (V)
